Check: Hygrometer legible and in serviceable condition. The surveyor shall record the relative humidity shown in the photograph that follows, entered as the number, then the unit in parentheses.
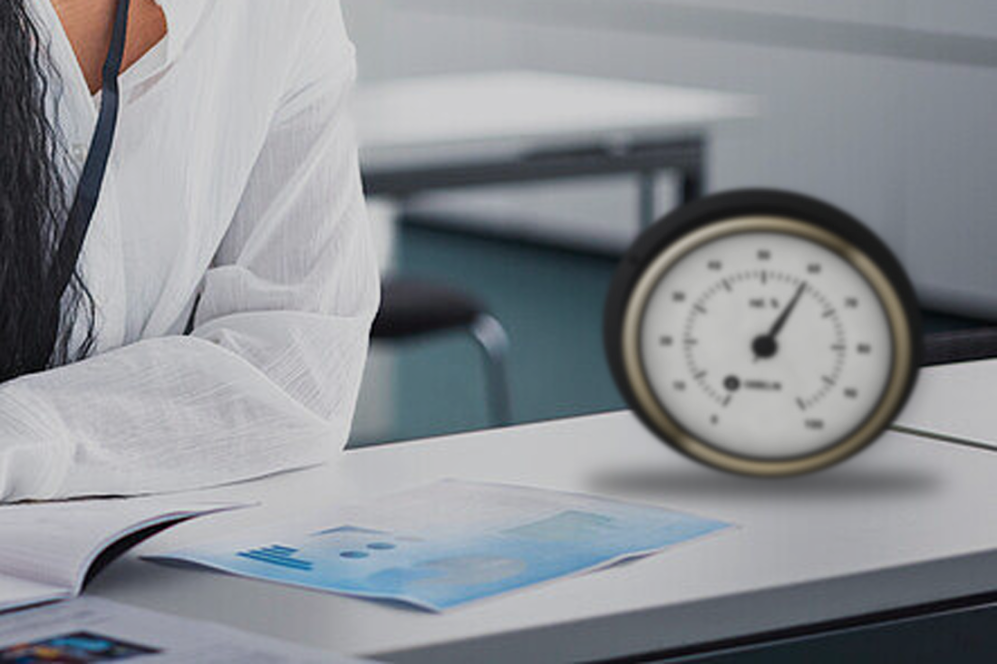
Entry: 60 (%)
